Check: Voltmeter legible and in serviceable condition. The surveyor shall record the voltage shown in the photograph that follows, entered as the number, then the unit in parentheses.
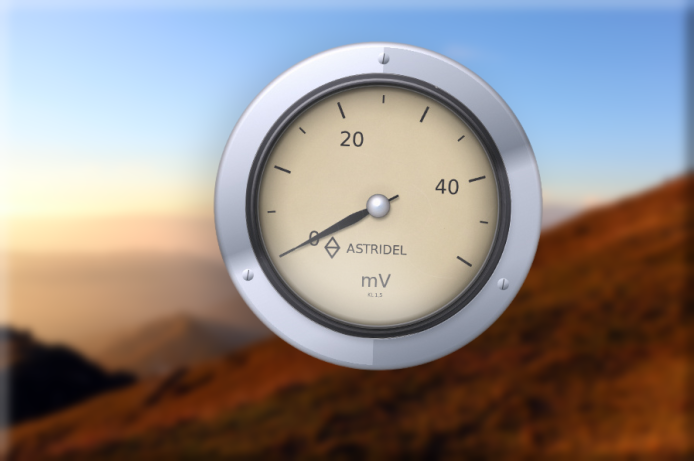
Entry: 0 (mV)
